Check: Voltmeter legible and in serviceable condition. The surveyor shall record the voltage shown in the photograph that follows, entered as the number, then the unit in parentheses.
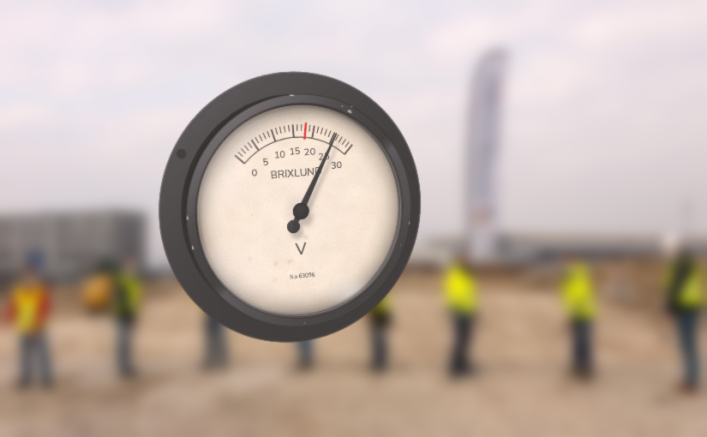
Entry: 25 (V)
